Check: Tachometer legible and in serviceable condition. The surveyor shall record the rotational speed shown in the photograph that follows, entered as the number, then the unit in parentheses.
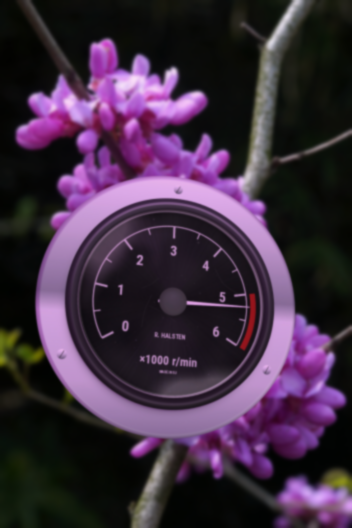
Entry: 5250 (rpm)
